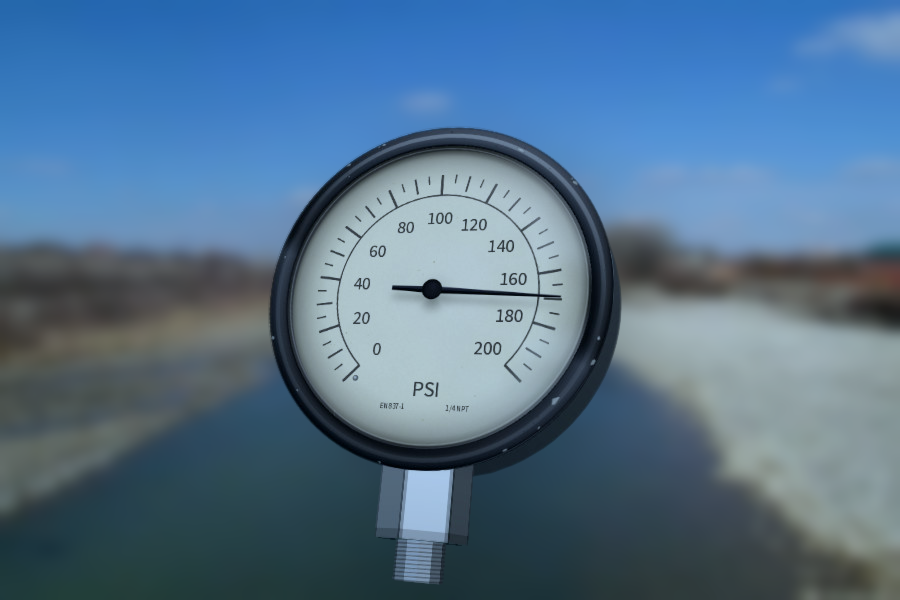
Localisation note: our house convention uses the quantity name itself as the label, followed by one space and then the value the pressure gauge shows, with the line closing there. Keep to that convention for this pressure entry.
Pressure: 170 psi
